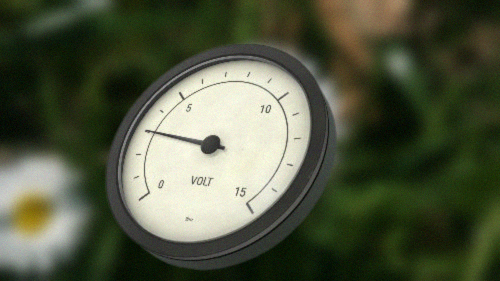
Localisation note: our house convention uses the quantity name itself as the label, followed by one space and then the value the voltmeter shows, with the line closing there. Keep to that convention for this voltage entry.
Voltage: 3 V
